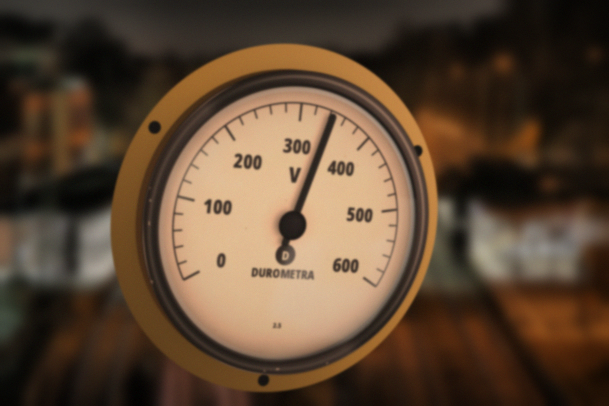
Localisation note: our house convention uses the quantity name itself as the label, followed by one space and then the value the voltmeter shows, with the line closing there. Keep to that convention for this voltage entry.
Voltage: 340 V
